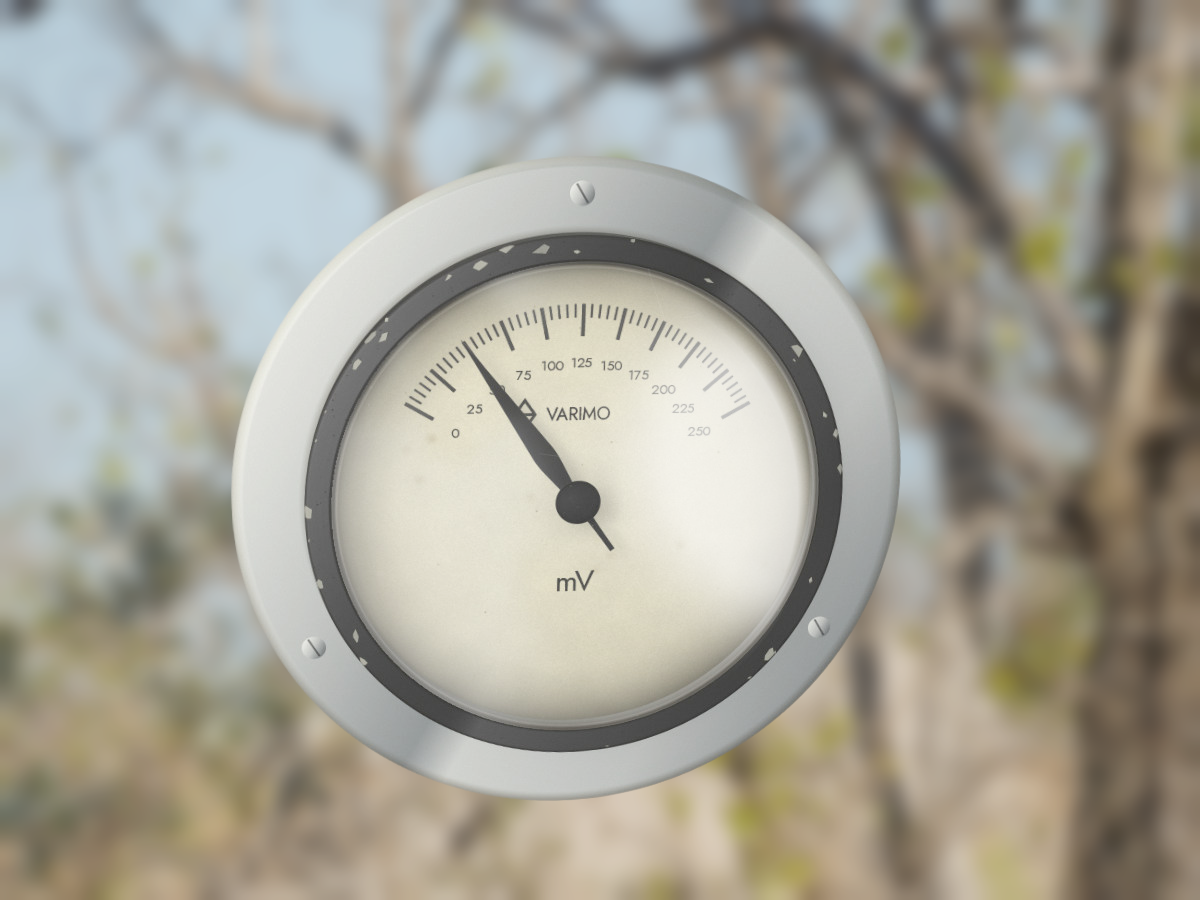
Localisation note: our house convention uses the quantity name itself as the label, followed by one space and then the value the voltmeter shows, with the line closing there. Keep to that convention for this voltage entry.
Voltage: 50 mV
